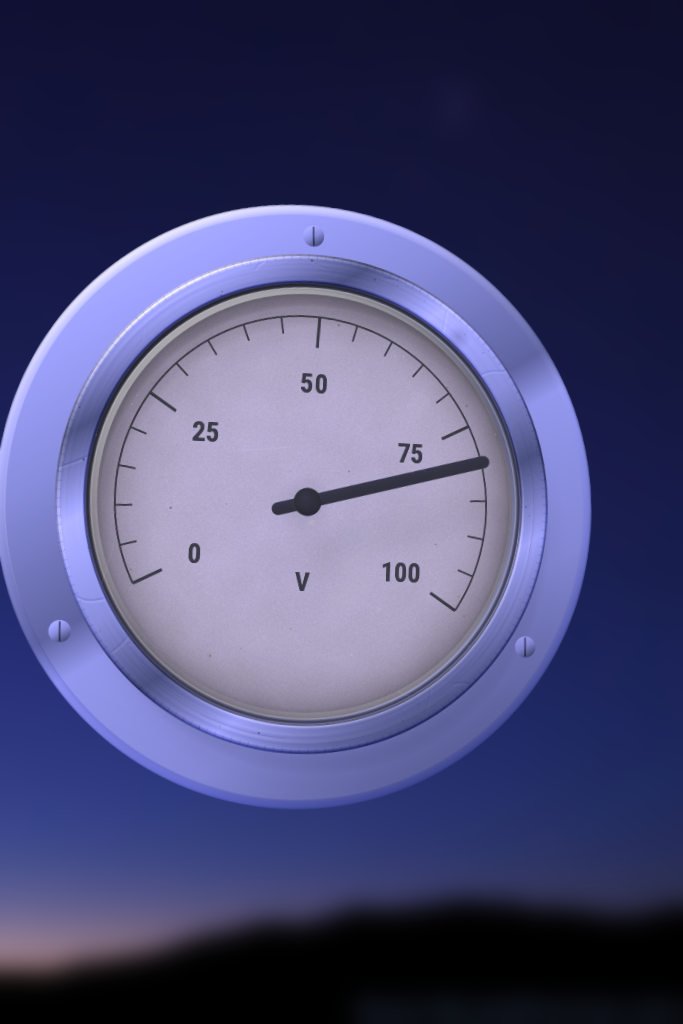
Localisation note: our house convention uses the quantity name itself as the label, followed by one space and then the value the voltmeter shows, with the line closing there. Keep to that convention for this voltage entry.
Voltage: 80 V
